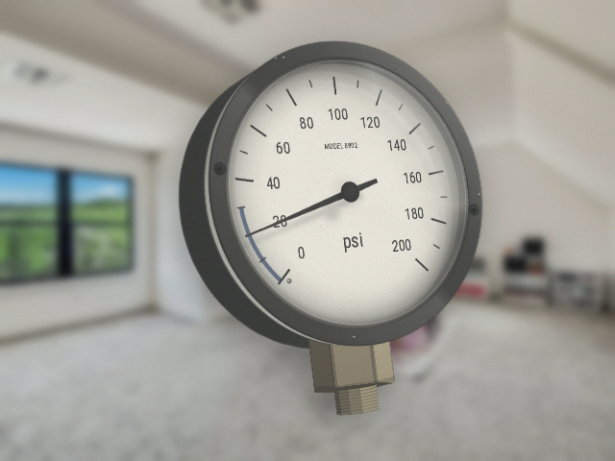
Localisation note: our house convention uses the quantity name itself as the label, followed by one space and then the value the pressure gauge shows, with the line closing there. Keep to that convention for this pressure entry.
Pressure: 20 psi
